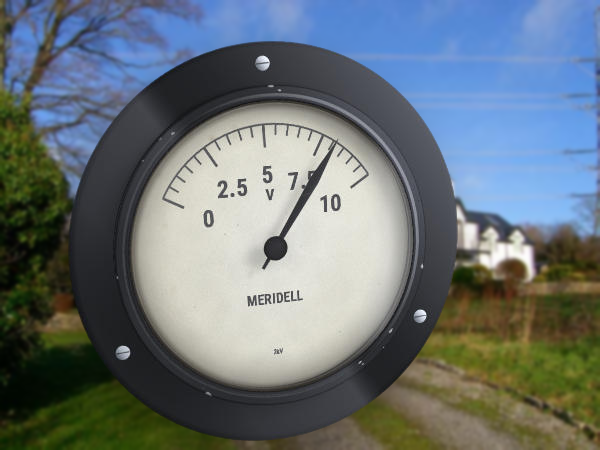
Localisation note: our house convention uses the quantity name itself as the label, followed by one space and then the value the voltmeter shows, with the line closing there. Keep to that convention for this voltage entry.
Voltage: 8 V
